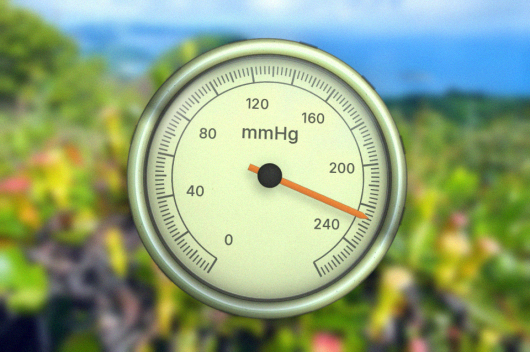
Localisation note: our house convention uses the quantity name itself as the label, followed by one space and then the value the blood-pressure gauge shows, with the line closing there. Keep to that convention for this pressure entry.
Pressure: 226 mmHg
